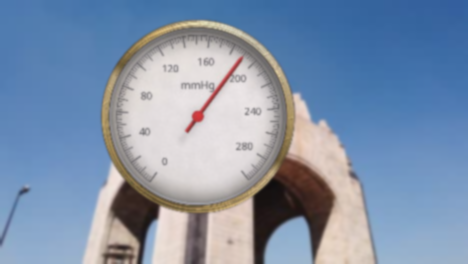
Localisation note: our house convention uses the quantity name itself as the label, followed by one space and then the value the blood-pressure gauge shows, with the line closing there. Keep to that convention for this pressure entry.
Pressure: 190 mmHg
